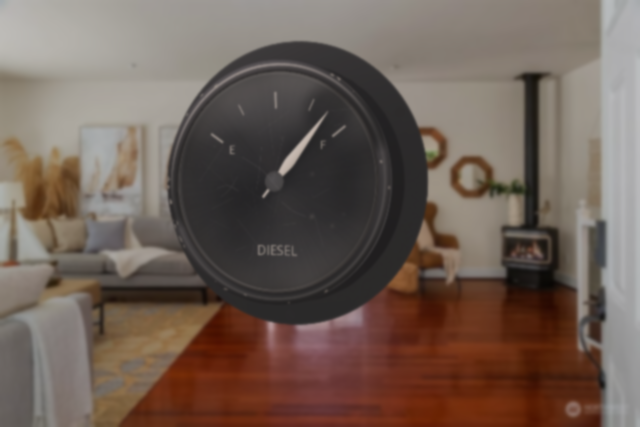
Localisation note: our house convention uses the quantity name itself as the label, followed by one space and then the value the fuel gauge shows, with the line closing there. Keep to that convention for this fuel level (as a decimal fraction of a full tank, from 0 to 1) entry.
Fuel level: 0.875
